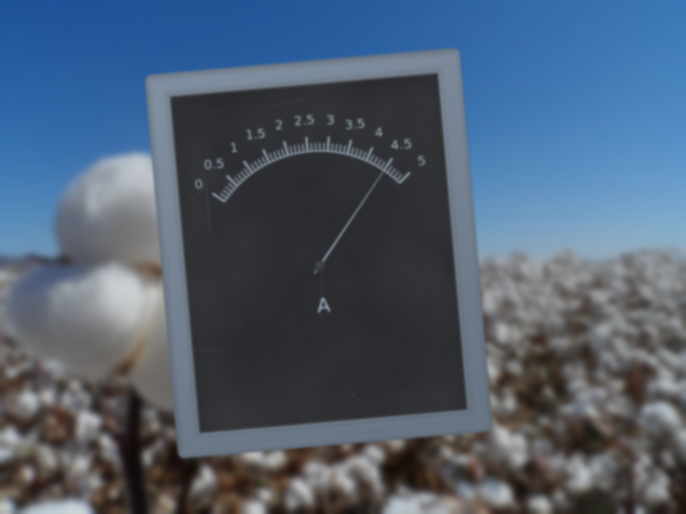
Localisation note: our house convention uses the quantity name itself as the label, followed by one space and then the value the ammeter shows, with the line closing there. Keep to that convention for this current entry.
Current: 4.5 A
